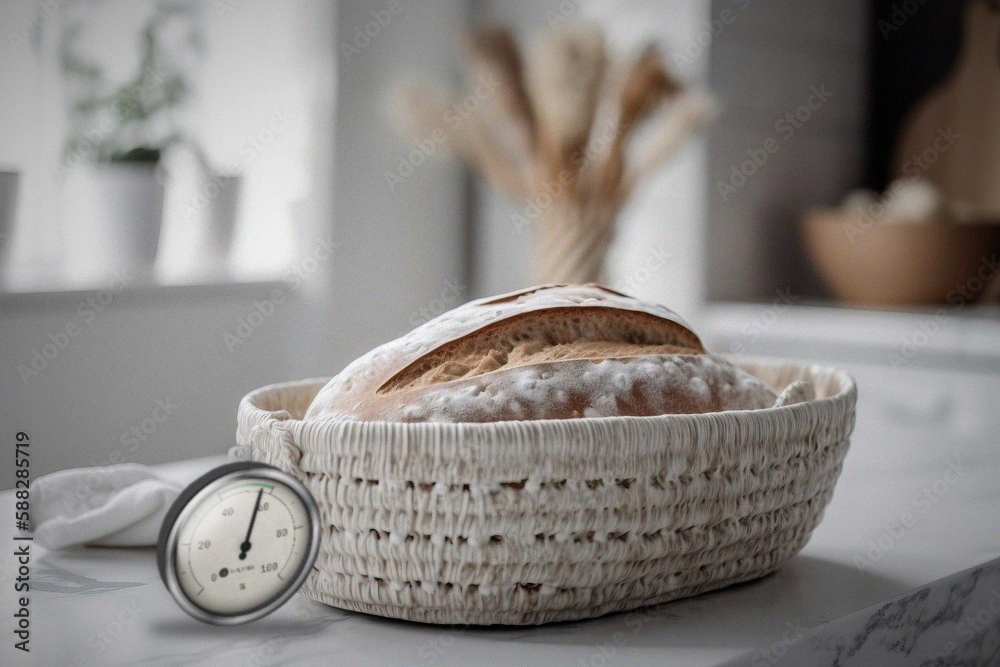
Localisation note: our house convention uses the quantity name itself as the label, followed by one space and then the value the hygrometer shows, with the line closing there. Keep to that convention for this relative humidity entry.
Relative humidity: 55 %
